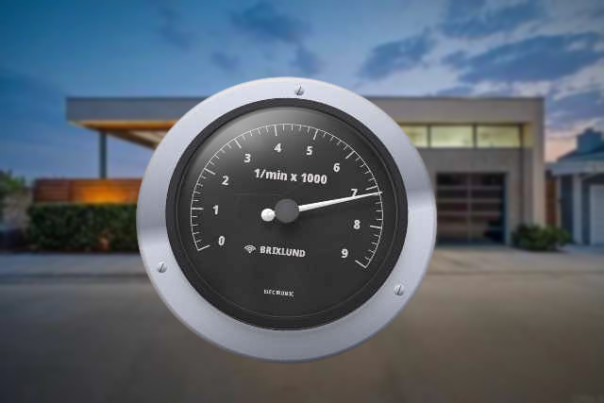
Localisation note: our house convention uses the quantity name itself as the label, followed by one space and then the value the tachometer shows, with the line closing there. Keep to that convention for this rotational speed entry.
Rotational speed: 7200 rpm
